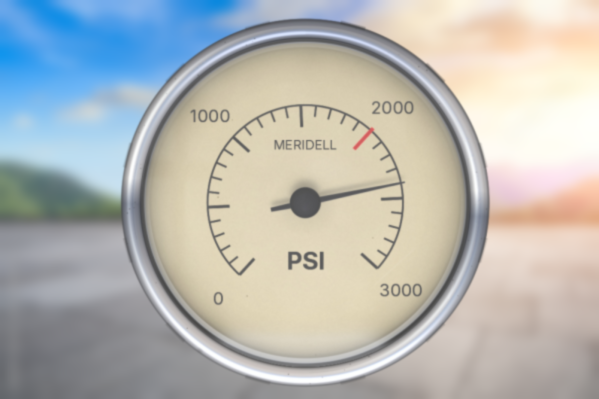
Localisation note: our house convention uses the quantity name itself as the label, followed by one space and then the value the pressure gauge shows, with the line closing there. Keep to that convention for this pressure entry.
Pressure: 2400 psi
